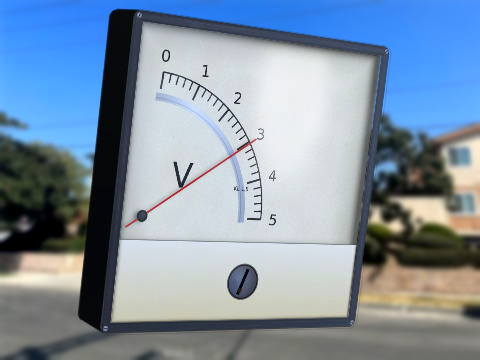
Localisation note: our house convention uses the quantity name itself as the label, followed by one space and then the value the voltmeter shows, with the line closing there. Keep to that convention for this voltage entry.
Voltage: 3 V
